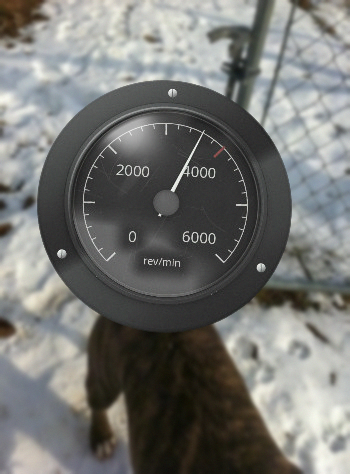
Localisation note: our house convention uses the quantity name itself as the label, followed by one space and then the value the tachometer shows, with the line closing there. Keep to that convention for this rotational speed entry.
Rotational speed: 3600 rpm
